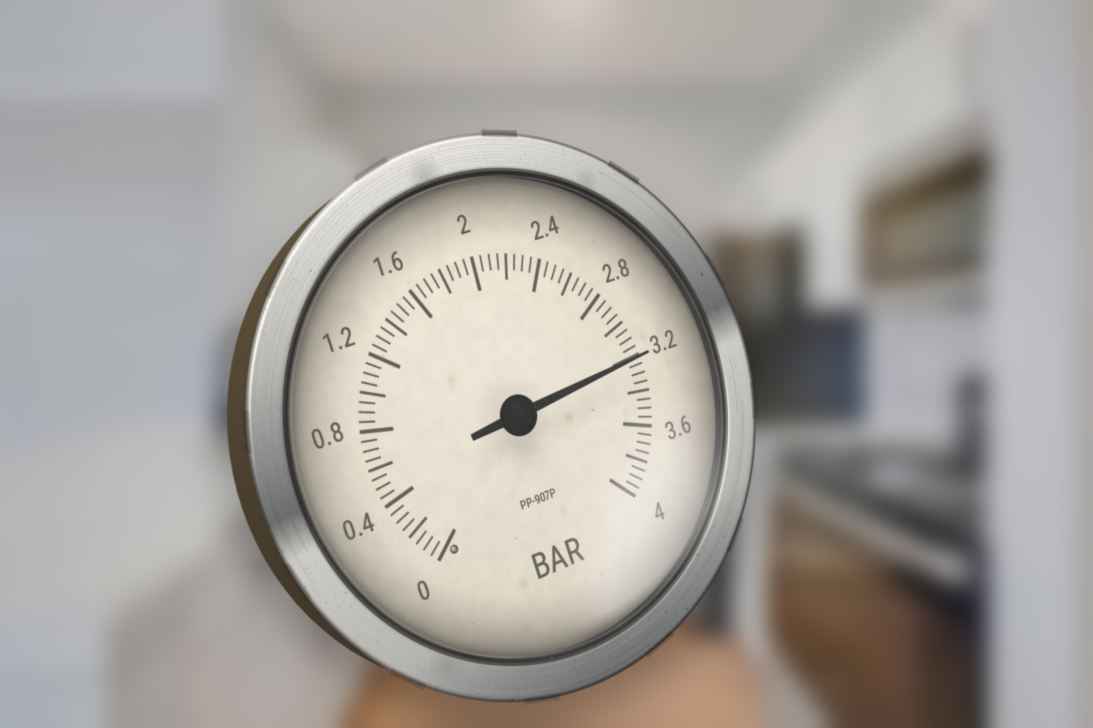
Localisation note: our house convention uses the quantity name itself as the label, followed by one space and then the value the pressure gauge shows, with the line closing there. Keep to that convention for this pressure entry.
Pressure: 3.2 bar
